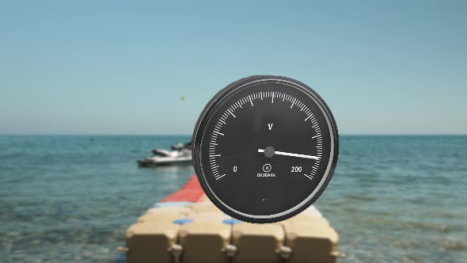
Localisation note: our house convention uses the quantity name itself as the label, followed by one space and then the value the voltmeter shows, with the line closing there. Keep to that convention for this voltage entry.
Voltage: 180 V
